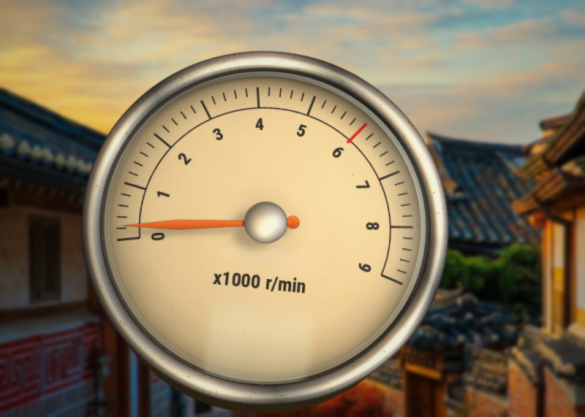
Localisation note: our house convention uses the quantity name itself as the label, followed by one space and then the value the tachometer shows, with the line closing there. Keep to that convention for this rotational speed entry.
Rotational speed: 200 rpm
